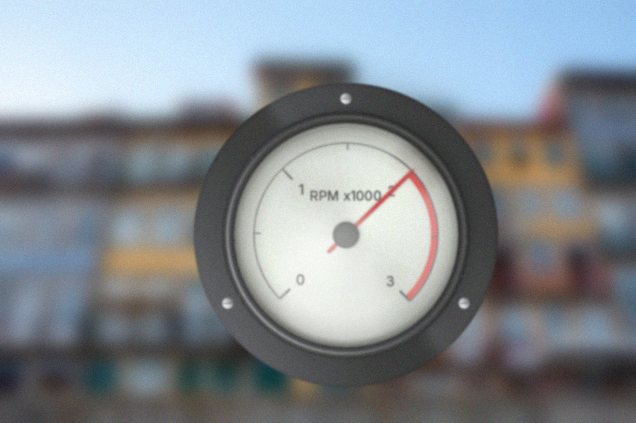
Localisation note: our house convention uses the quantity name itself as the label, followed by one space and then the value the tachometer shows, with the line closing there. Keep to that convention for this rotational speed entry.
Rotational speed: 2000 rpm
